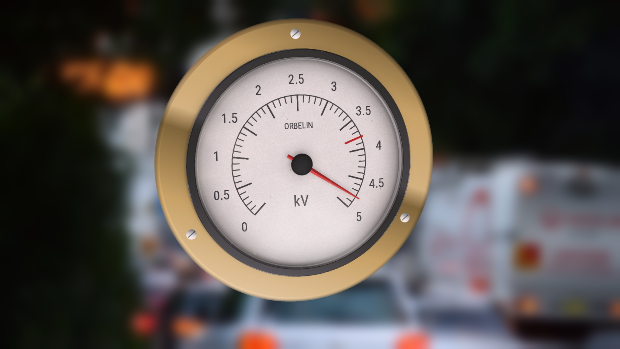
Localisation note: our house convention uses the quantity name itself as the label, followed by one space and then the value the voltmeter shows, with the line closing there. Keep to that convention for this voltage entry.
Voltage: 4.8 kV
